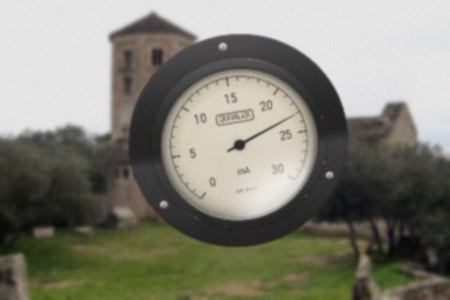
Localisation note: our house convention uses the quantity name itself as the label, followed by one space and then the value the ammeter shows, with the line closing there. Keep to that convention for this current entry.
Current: 23 mA
